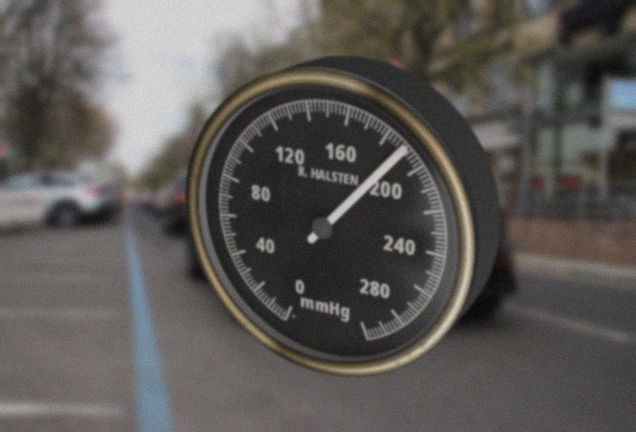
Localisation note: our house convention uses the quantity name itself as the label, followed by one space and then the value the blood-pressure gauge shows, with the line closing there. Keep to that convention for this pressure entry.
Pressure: 190 mmHg
